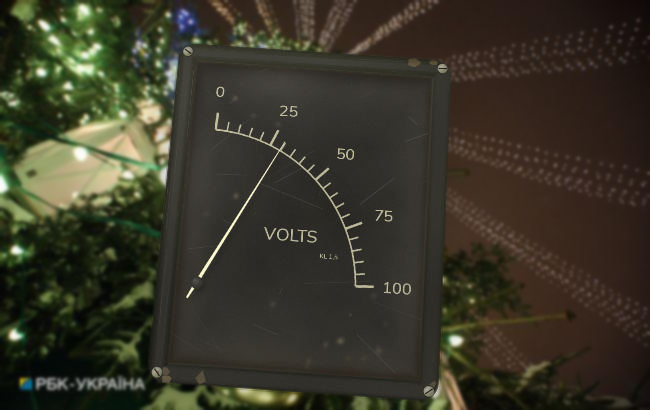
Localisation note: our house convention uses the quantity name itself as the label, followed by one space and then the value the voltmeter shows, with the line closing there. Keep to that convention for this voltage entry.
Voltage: 30 V
